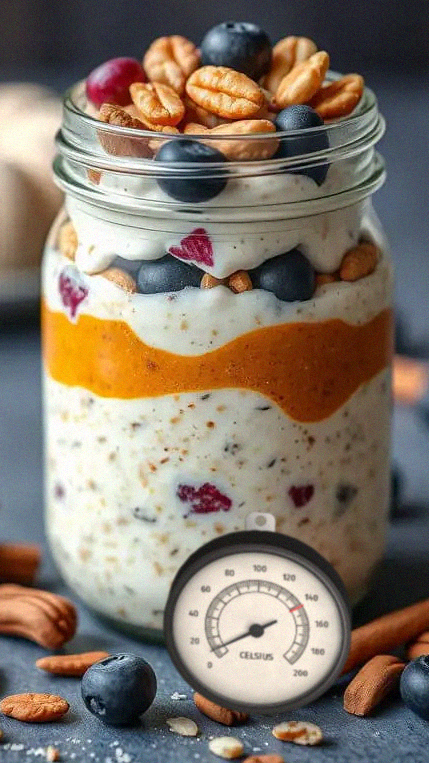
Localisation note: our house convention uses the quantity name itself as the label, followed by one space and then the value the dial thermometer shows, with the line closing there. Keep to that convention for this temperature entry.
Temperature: 10 °C
